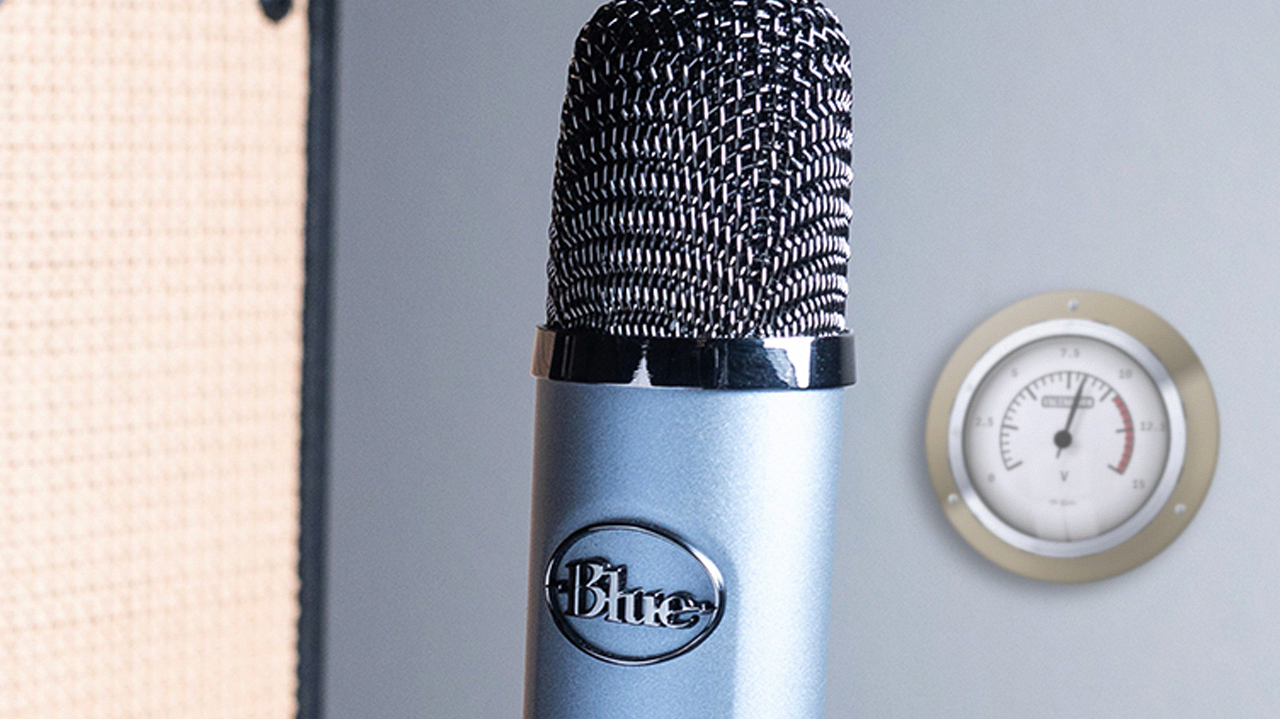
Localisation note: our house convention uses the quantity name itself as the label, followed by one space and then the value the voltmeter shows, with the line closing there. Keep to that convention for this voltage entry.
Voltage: 8.5 V
